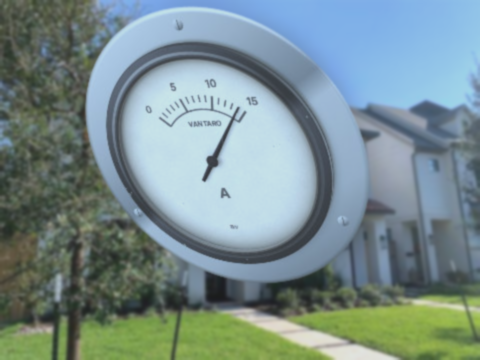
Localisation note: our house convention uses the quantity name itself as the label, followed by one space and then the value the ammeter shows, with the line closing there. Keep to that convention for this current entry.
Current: 14 A
